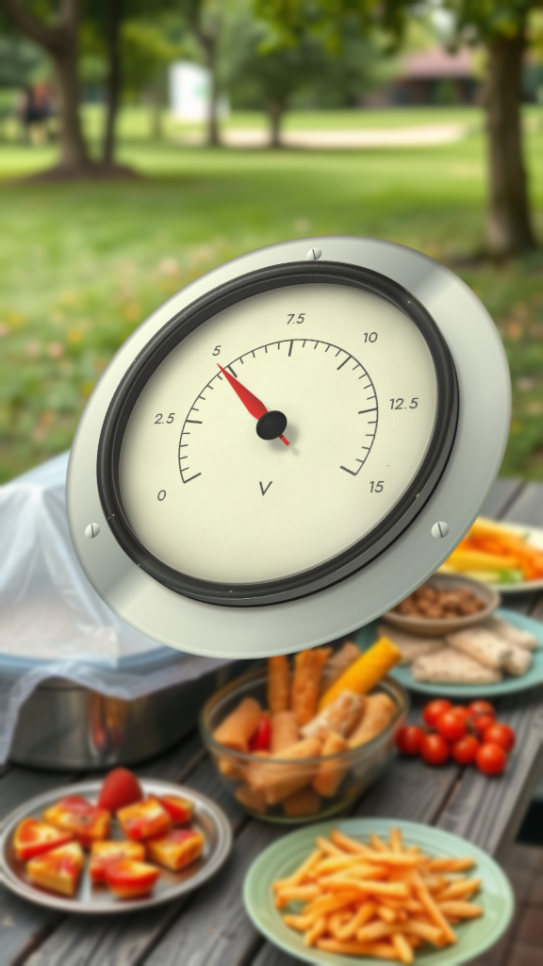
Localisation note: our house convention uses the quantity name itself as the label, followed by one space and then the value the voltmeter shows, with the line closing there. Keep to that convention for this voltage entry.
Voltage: 4.75 V
